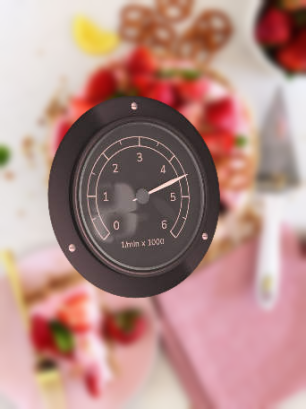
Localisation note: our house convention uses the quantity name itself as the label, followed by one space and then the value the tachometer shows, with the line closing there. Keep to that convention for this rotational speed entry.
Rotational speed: 4500 rpm
